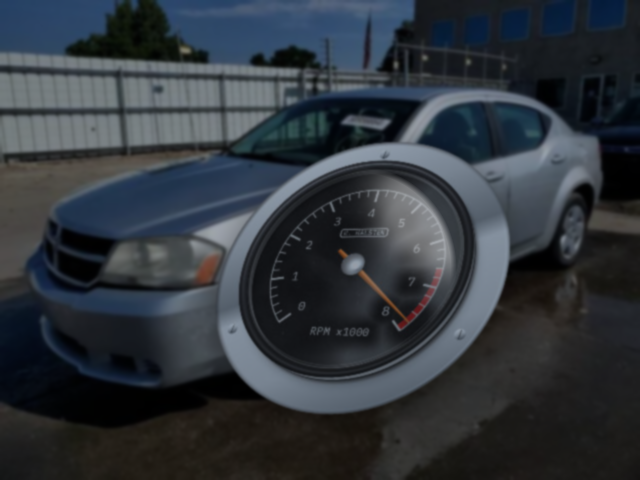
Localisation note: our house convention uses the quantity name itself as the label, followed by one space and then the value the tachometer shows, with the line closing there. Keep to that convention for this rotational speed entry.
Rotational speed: 7800 rpm
